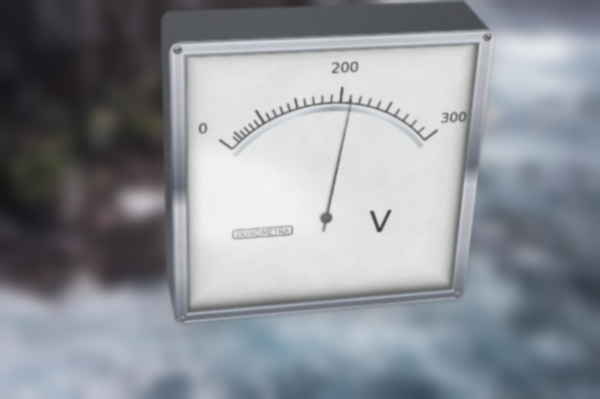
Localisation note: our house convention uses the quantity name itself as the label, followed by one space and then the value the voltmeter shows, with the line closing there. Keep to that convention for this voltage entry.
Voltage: 210 V
